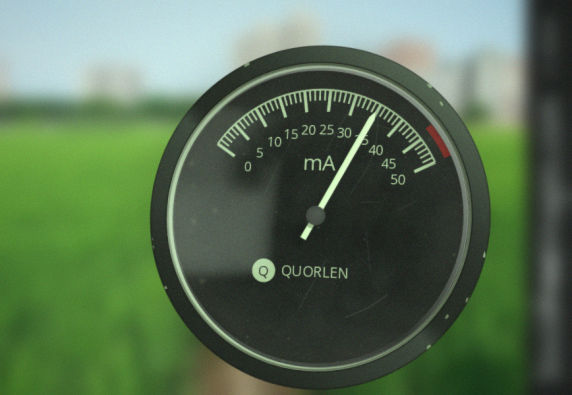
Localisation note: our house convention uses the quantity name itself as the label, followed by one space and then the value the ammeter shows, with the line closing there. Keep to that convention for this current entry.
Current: 35 mA
